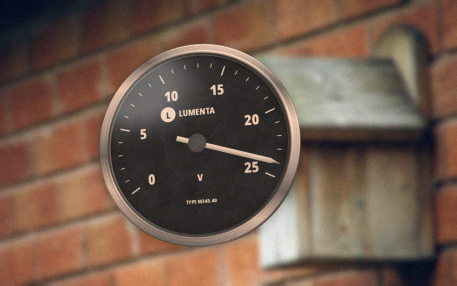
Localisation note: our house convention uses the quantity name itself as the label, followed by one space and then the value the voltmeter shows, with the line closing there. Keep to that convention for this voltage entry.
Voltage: 24 V
